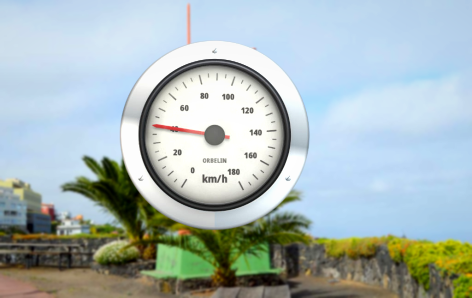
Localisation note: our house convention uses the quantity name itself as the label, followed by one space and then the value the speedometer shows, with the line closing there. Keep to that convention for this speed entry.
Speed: 40 km/h
